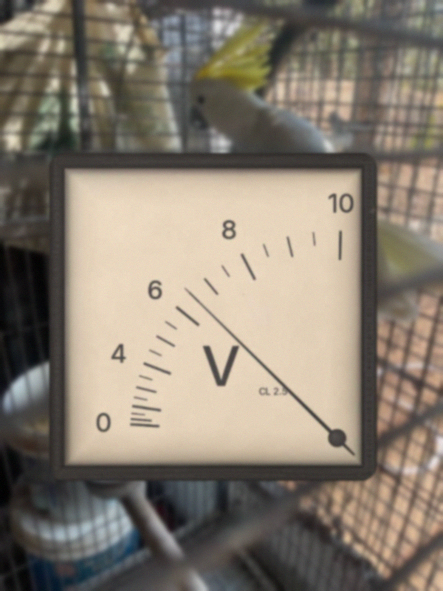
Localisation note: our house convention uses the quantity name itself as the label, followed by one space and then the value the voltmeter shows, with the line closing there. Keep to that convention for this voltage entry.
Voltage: 6.5 V
